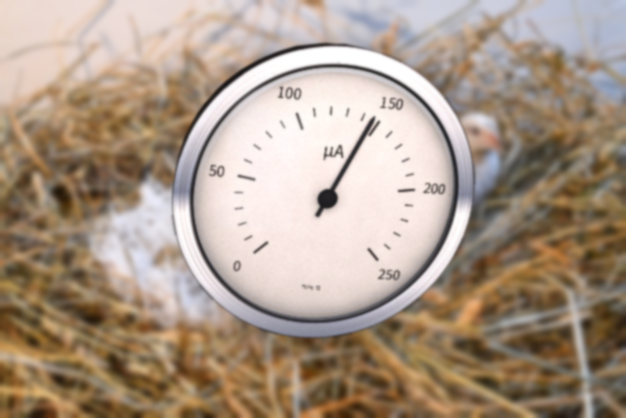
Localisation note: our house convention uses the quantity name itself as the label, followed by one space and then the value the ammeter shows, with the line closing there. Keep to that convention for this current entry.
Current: 145 µA
